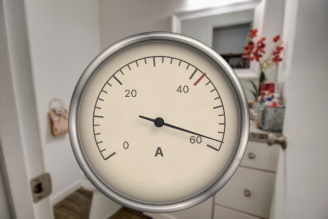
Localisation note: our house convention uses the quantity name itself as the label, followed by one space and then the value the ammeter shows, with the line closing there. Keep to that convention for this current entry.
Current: 58 A
